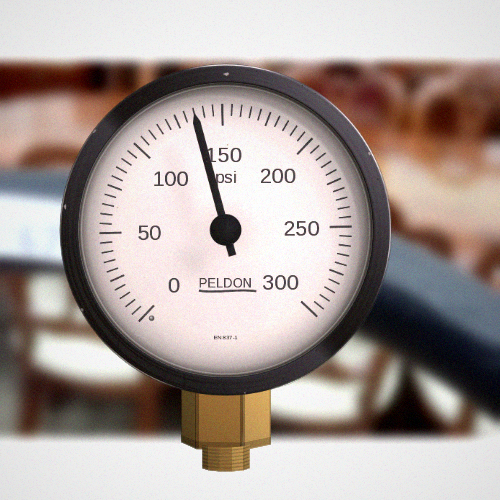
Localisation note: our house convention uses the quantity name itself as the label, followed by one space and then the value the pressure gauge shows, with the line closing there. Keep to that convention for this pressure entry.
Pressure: 135 psi
